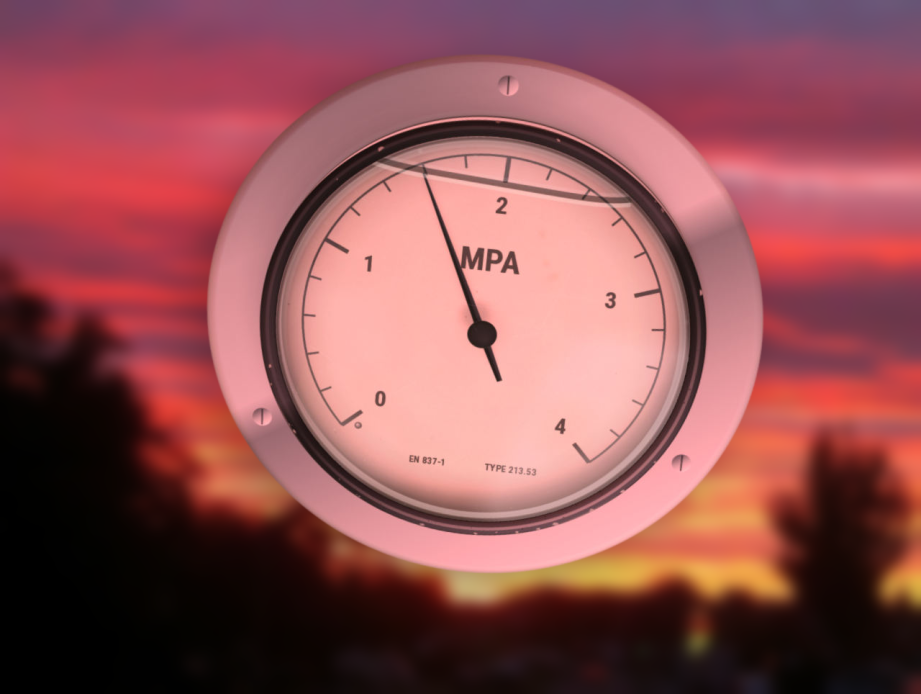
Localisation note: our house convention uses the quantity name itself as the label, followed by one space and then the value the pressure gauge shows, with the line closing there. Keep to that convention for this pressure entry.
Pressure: 1.6 MPa
